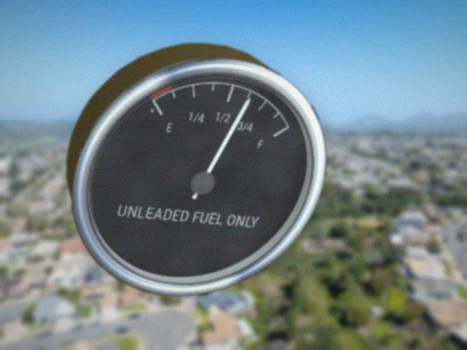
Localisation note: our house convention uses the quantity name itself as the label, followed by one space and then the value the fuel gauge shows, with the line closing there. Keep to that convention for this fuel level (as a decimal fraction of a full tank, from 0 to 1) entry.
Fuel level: 0.625
